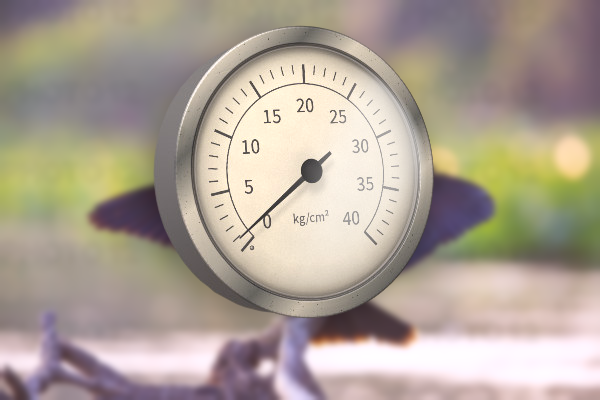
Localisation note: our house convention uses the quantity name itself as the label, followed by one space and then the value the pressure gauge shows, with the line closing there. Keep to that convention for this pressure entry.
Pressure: 1 kg/cm²
